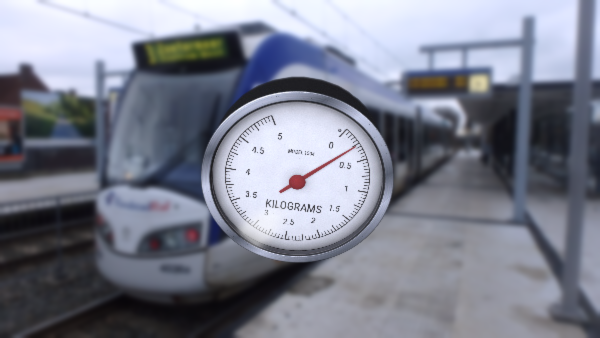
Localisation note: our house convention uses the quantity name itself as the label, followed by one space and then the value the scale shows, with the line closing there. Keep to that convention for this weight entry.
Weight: 0.25 kg
